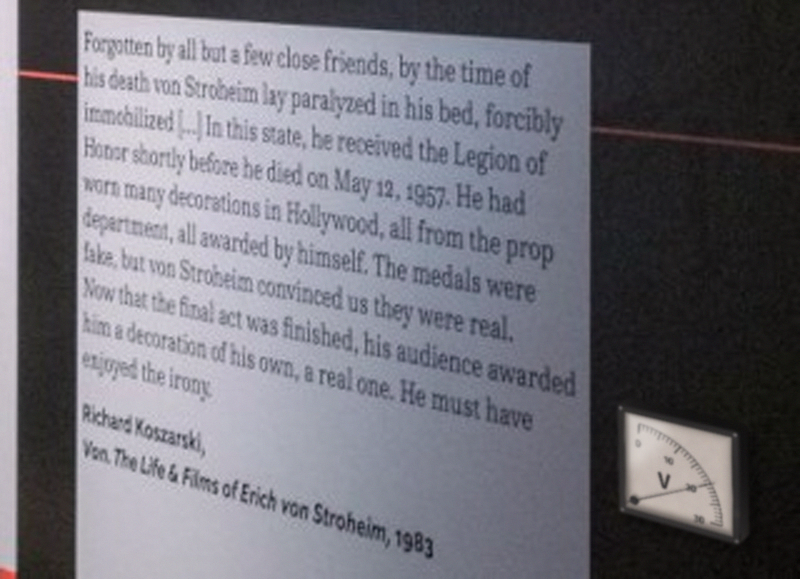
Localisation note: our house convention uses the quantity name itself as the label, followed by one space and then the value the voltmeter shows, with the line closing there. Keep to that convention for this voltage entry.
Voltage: 20 V
